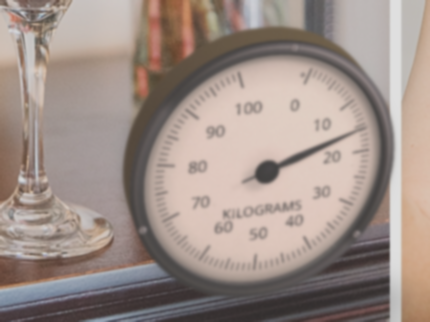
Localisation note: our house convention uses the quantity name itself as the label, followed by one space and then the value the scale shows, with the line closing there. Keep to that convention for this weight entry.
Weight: 15 kg
